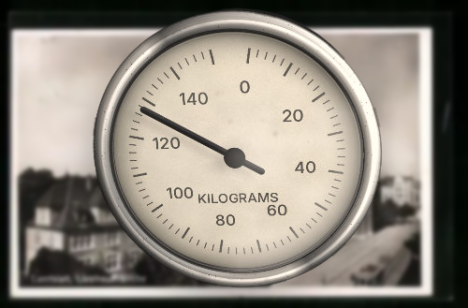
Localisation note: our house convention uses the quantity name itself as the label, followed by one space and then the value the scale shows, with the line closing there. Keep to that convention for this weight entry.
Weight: 128 kg
